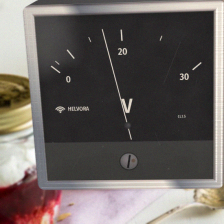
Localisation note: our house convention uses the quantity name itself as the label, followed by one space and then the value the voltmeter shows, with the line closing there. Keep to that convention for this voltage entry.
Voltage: 17.5 V
